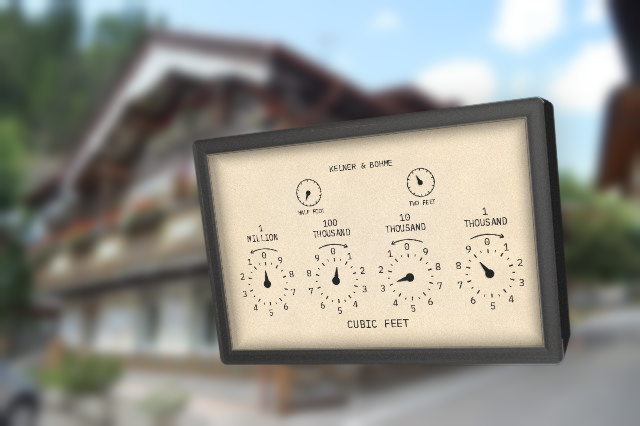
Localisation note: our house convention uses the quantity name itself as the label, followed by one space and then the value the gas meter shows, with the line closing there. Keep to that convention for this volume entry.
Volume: 2900 ft³
